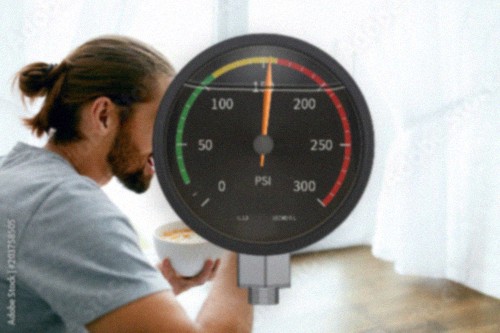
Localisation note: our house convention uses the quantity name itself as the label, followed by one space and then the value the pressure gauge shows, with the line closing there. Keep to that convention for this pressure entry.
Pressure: 155 psi
